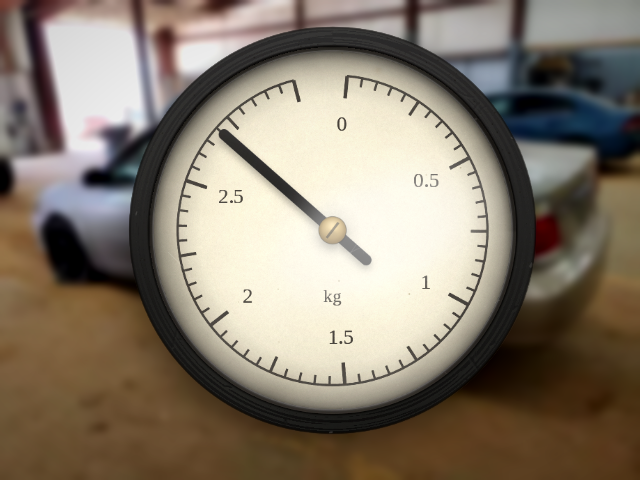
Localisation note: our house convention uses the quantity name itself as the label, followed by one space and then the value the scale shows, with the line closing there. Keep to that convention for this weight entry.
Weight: 2.7 kg
